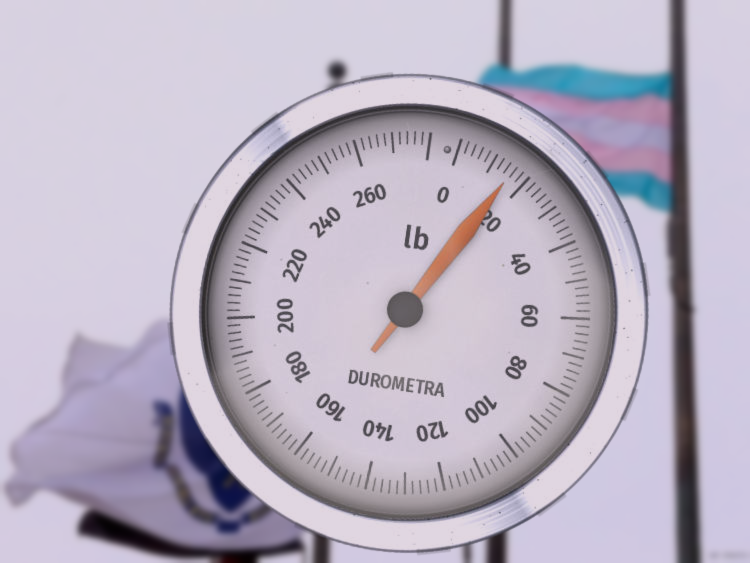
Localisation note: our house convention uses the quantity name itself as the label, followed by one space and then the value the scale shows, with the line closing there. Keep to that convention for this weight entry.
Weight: 16 lb
